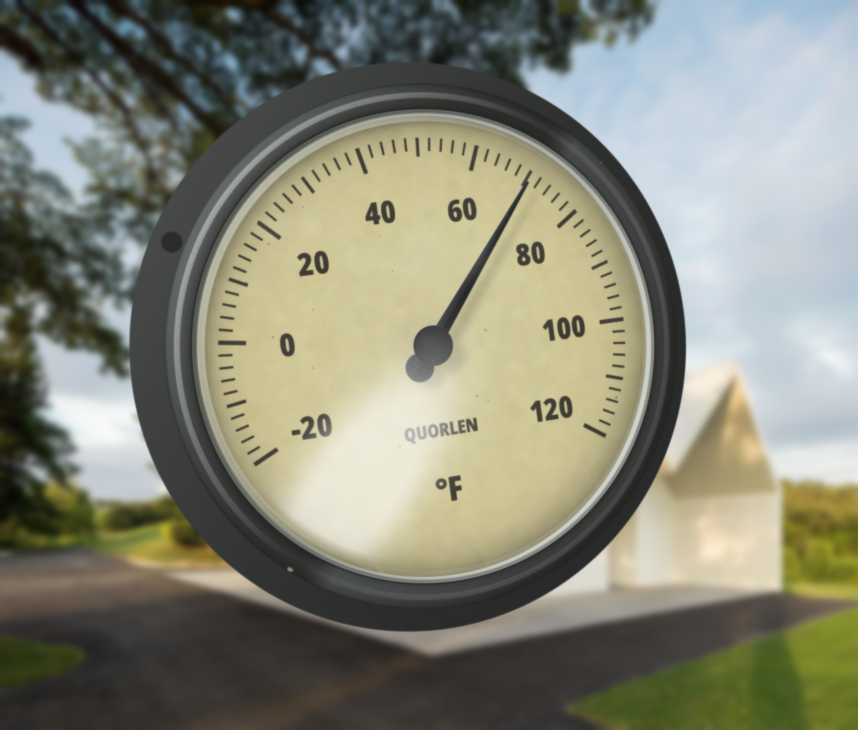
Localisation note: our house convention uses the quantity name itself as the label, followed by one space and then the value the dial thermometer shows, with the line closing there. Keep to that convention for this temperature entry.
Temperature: 70 °F
